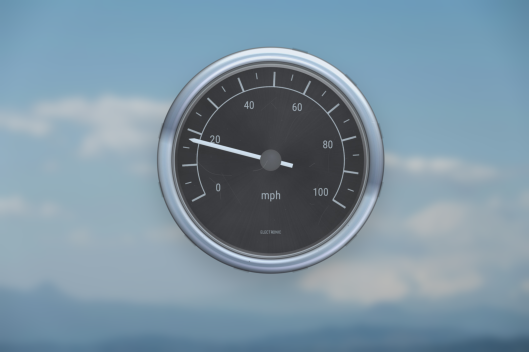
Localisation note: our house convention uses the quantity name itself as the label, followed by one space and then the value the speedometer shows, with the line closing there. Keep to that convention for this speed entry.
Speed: 17.5 mph
